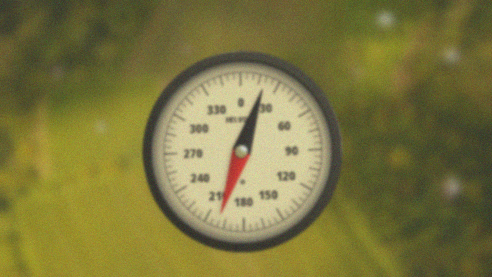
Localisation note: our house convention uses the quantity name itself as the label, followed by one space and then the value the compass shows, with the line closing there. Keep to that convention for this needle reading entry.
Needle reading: 200 °
